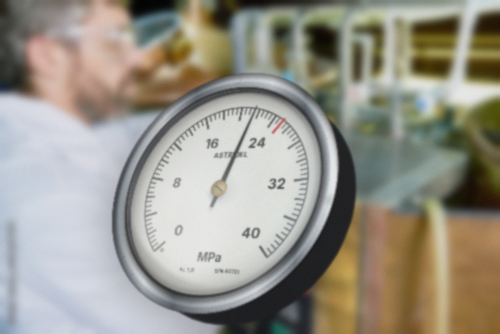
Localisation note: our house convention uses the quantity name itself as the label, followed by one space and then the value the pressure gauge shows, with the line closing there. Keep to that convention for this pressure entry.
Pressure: 22 MPa
